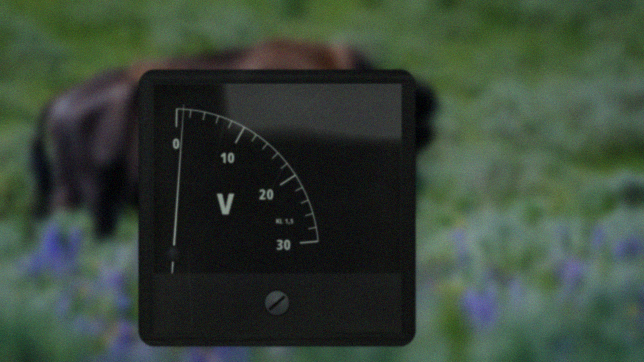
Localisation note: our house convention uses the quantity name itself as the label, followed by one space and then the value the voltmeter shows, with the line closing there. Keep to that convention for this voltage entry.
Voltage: 1 V
